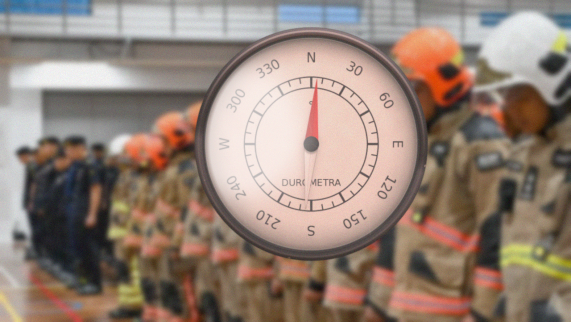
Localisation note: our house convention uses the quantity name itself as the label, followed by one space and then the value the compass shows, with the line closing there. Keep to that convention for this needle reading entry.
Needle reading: 5 °
